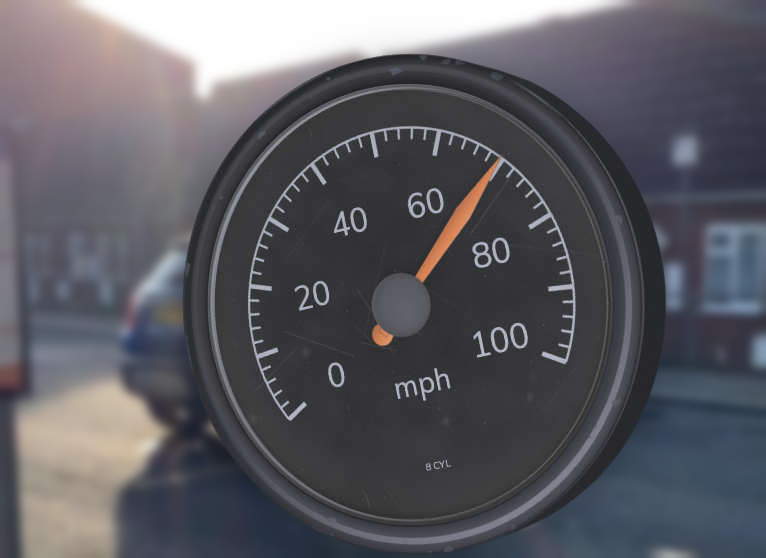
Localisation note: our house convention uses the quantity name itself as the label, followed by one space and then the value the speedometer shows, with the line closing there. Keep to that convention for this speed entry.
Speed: 70 mph
